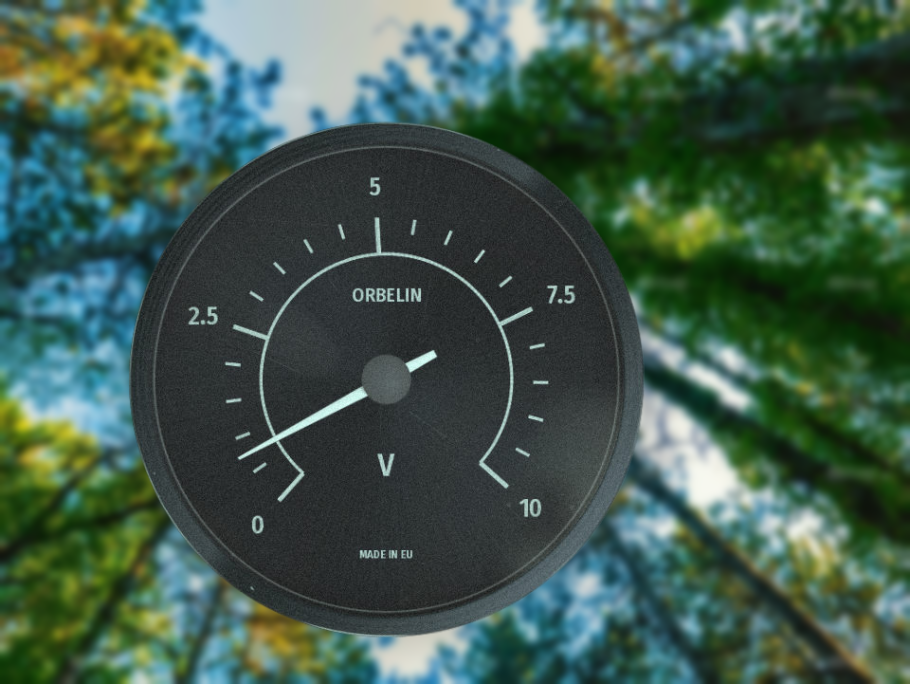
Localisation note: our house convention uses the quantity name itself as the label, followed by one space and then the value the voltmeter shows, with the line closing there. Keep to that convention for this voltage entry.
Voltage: 0.75 V
